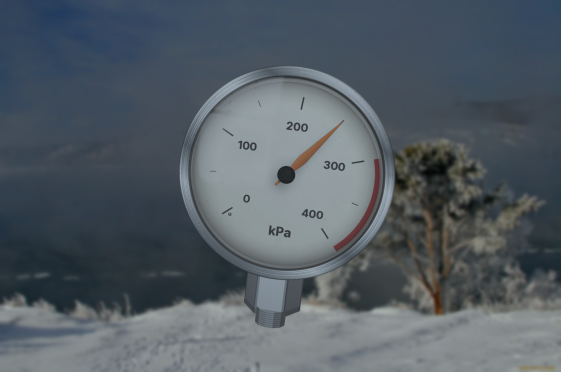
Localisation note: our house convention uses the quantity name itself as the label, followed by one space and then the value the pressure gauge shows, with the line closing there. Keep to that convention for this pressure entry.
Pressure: 250 kPa
